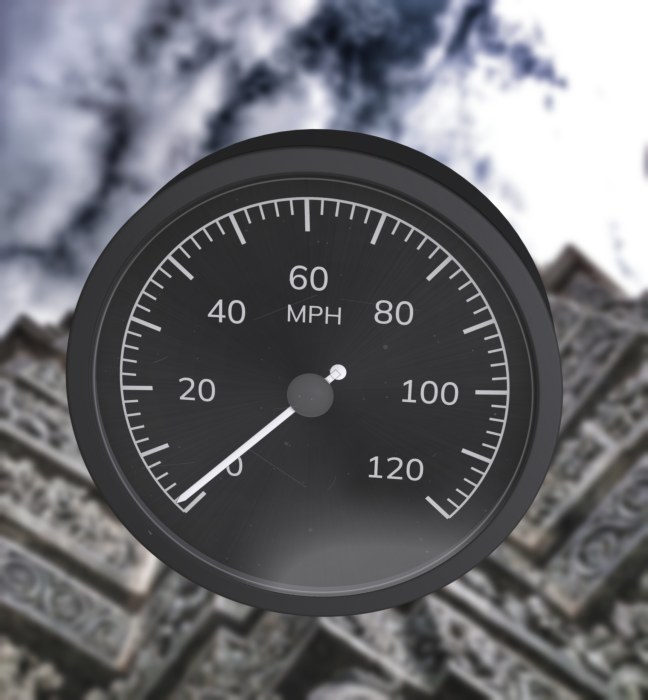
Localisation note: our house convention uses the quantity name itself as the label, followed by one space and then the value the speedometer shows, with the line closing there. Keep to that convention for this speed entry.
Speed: 2 mph
